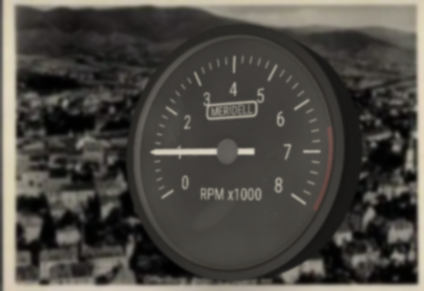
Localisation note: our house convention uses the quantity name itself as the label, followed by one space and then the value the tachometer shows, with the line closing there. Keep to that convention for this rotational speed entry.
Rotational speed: 1000 rpm
